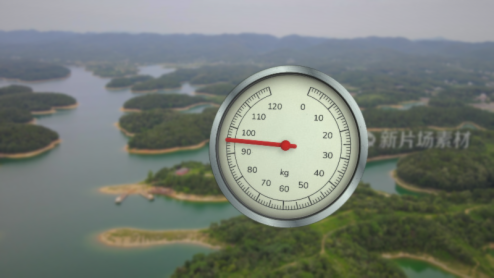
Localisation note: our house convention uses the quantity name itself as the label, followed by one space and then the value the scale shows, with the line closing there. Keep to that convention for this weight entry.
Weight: 95 kg
